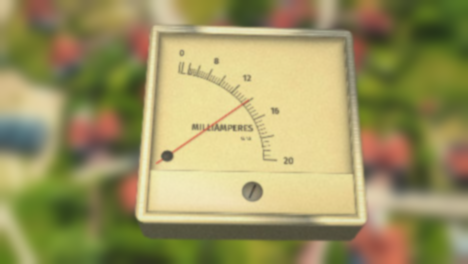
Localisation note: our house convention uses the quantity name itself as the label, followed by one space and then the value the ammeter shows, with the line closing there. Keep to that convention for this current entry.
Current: 14 mA
